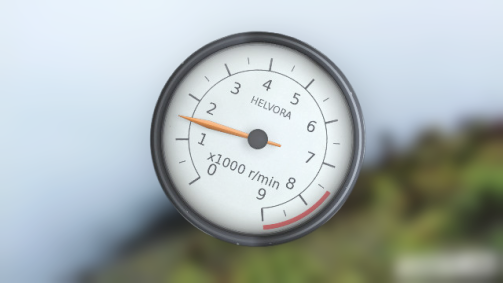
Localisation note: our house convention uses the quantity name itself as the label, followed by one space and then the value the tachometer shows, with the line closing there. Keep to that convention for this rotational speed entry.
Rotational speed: 1500 rpm
